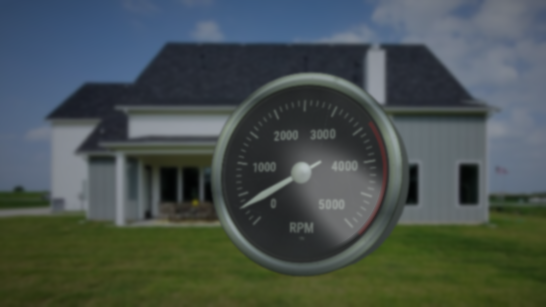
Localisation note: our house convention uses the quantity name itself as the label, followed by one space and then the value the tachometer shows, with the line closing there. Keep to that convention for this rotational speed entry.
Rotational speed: 300 rpm
